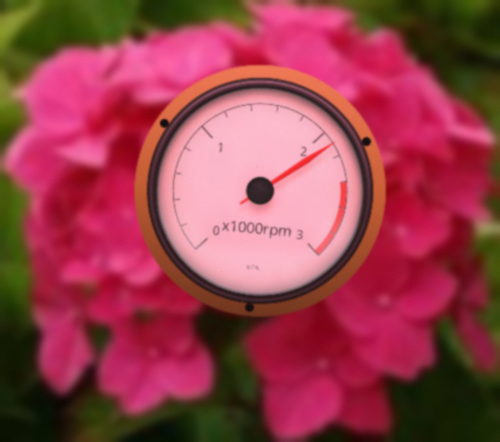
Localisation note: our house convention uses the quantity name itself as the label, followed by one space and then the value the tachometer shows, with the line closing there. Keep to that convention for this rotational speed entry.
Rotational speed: 2100 rpm
